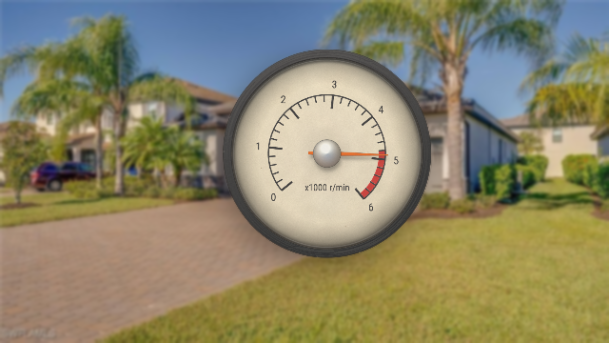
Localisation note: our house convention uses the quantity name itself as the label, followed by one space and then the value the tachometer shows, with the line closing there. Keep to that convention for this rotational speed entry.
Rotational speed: 4900 rpm
